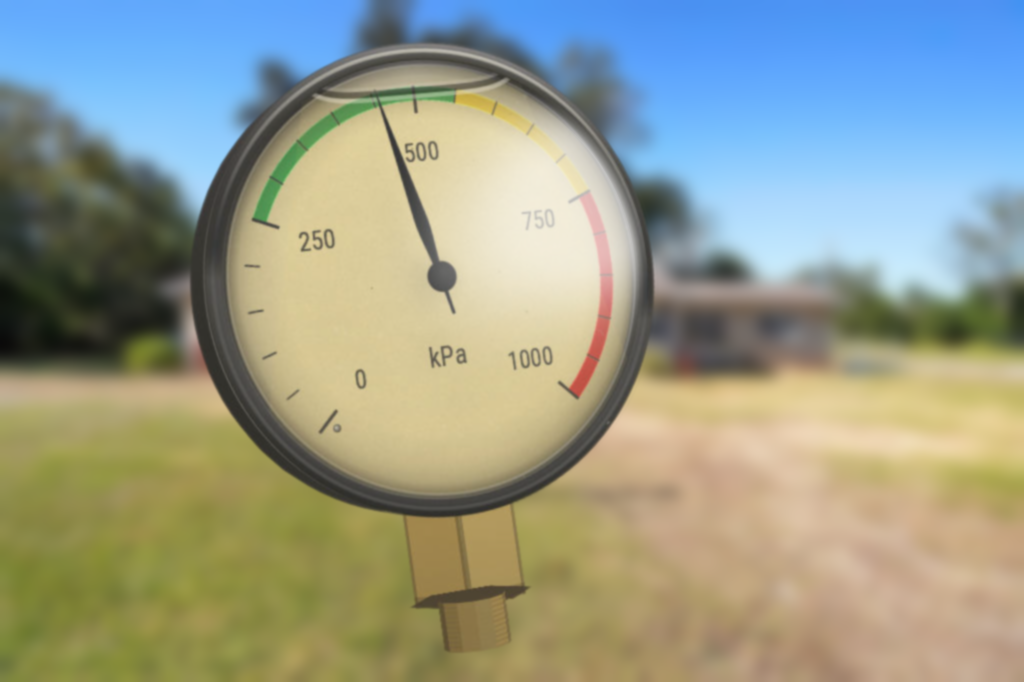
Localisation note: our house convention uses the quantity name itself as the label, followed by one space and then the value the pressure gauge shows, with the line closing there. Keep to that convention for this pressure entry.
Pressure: 450 kPa
